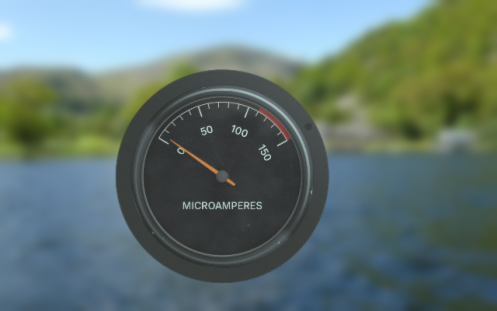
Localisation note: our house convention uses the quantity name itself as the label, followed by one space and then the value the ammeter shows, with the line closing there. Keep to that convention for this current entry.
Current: 5 µA
